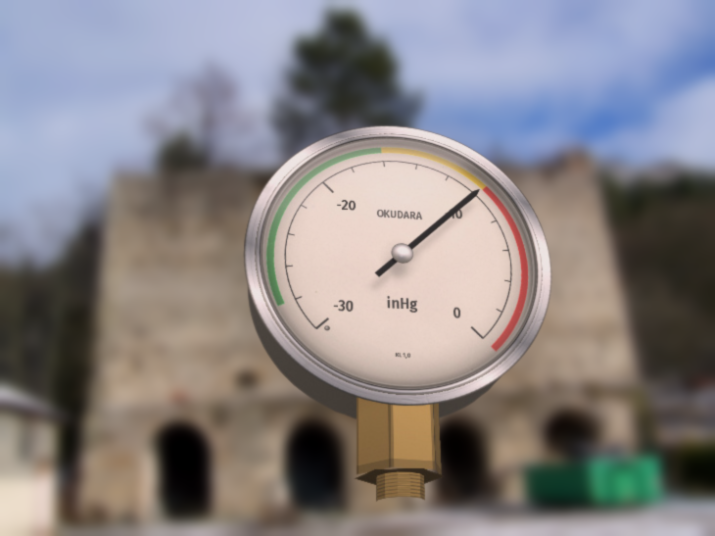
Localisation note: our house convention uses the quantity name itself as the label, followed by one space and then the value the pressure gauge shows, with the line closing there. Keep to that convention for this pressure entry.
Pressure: -10 inHg
